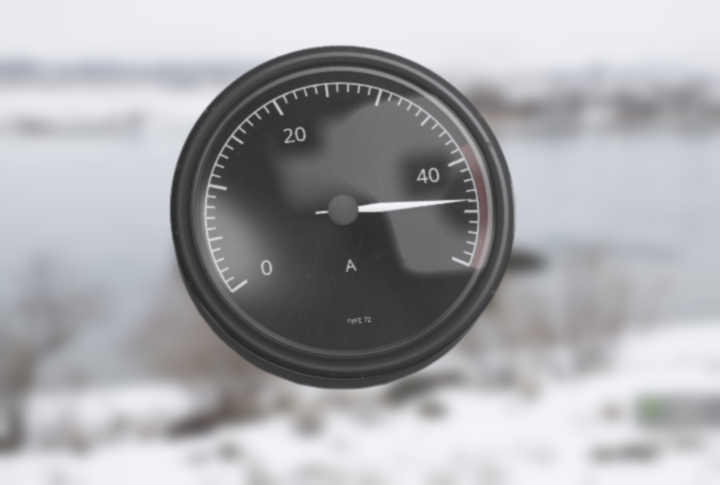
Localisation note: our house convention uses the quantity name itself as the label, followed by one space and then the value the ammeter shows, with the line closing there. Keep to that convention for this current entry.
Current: 44 A
